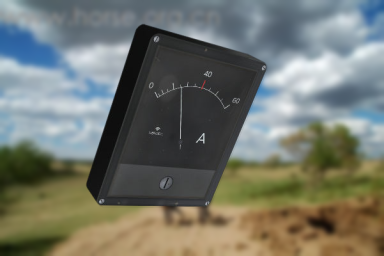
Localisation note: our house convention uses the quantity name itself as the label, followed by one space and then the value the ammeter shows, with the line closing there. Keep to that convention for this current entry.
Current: 25 A
